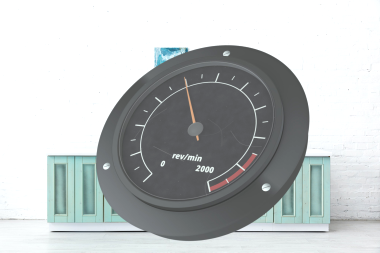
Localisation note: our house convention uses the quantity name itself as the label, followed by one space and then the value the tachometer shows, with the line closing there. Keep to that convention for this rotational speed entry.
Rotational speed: 800 rpm
